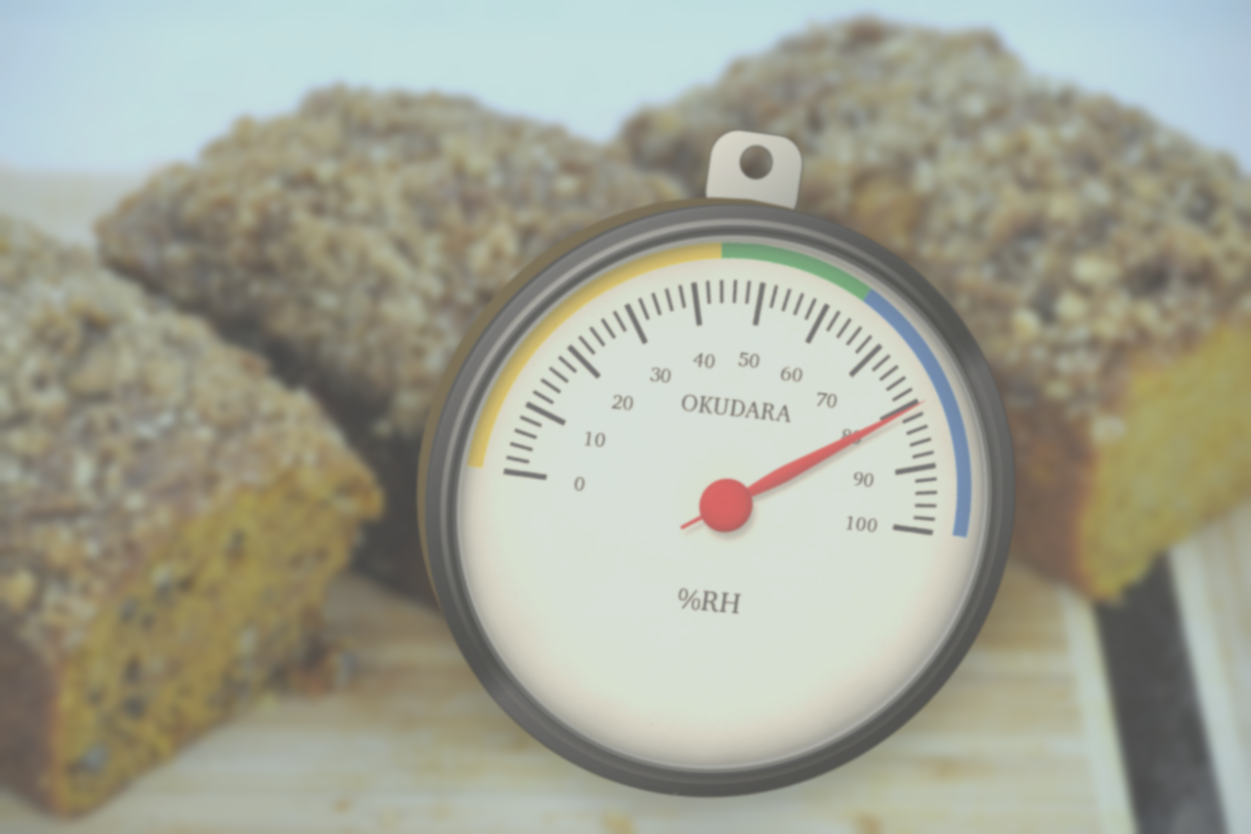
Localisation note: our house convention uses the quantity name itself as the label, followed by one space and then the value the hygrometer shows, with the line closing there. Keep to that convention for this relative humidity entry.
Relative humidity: 80 %
